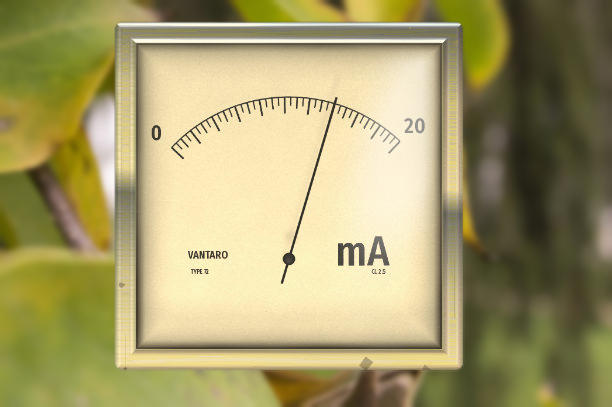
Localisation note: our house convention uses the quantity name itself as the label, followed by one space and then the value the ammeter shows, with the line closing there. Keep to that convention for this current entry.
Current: 14 mA
